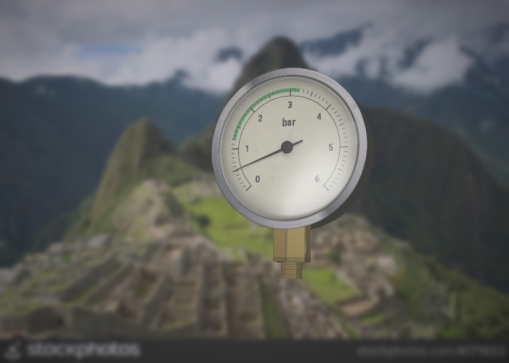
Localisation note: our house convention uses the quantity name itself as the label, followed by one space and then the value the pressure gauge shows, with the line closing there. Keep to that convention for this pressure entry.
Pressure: 0.5 bar
